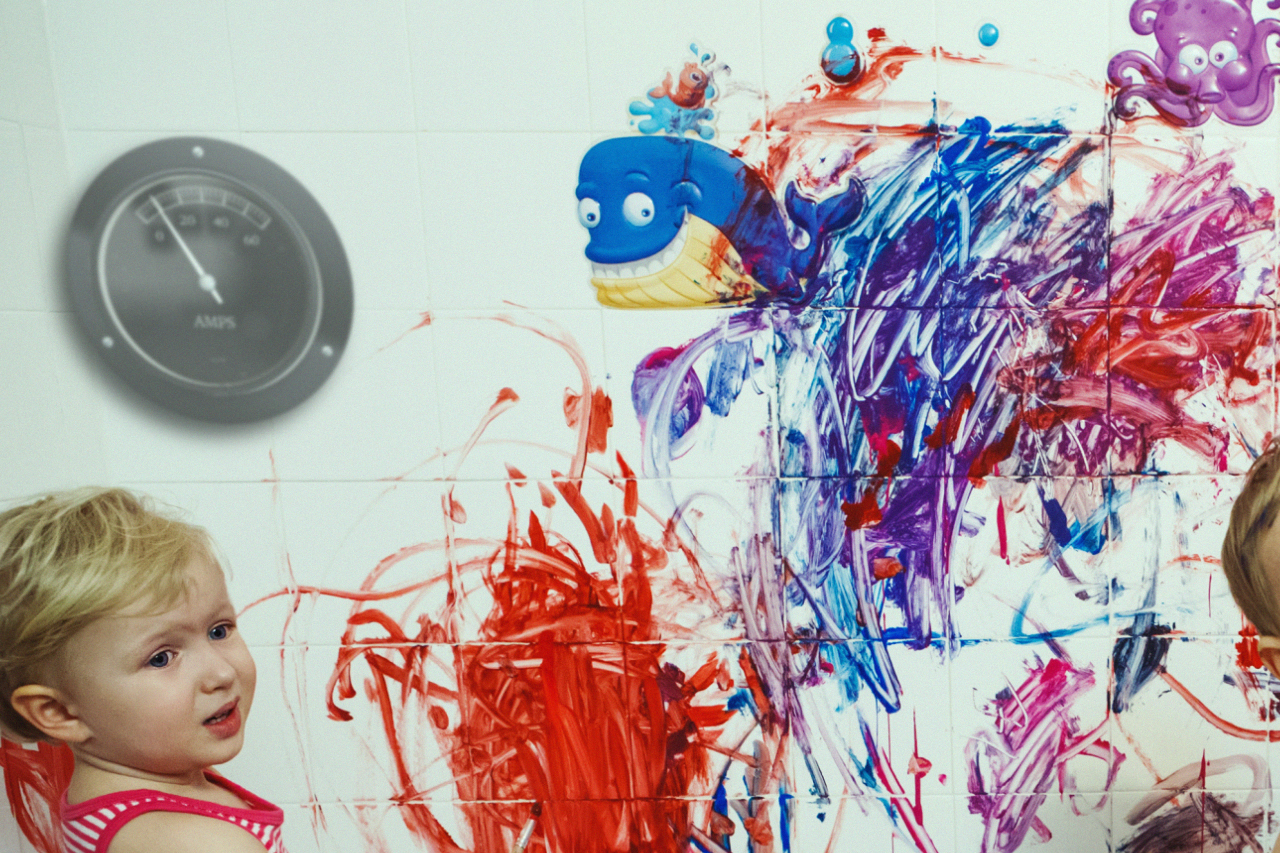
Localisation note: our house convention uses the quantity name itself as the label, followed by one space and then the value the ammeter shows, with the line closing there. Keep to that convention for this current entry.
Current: 10 A
